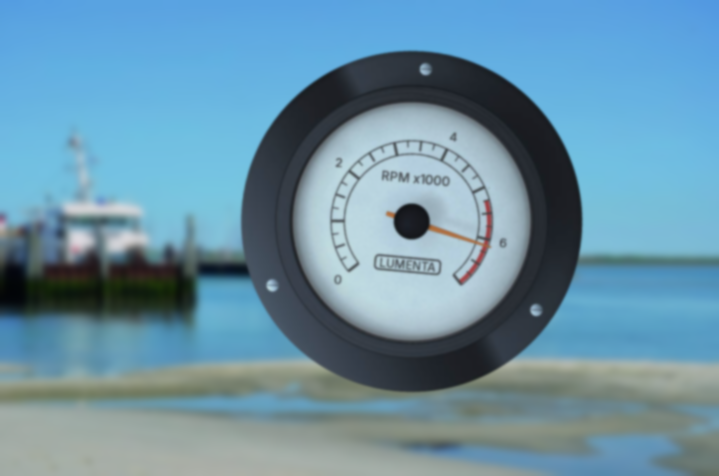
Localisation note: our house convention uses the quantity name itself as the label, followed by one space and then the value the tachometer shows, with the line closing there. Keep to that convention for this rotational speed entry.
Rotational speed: 6125 rpm
